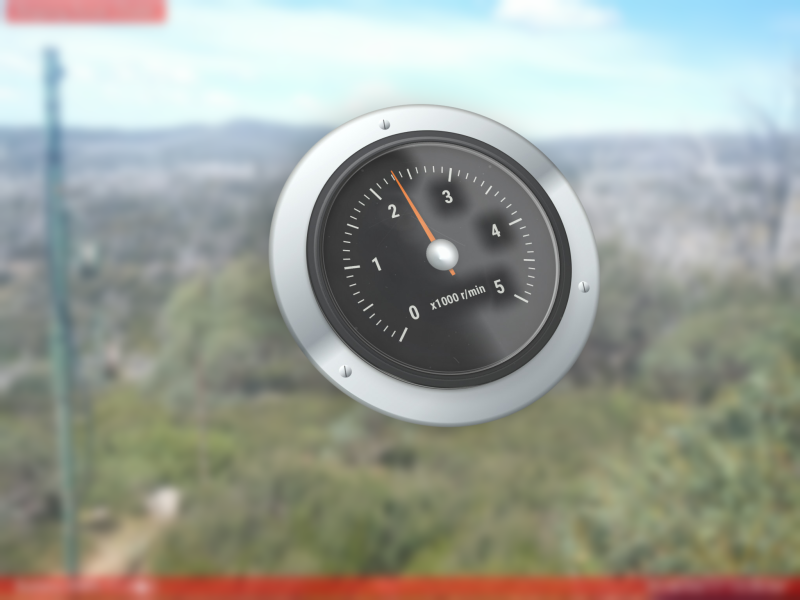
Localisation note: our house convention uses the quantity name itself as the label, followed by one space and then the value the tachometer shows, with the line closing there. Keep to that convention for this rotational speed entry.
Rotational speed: 2300 rpm
